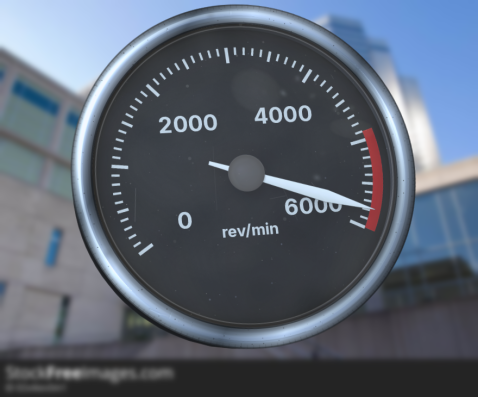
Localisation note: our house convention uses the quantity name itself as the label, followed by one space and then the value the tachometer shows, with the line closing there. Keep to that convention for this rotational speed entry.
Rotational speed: 5800 rpm
